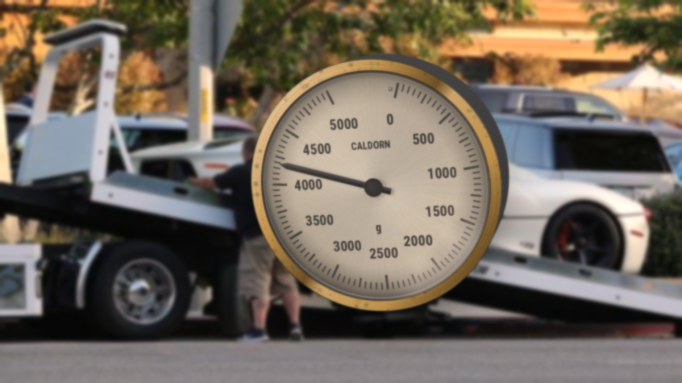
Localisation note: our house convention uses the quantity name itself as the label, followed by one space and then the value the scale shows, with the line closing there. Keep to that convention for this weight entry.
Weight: 4200 g
